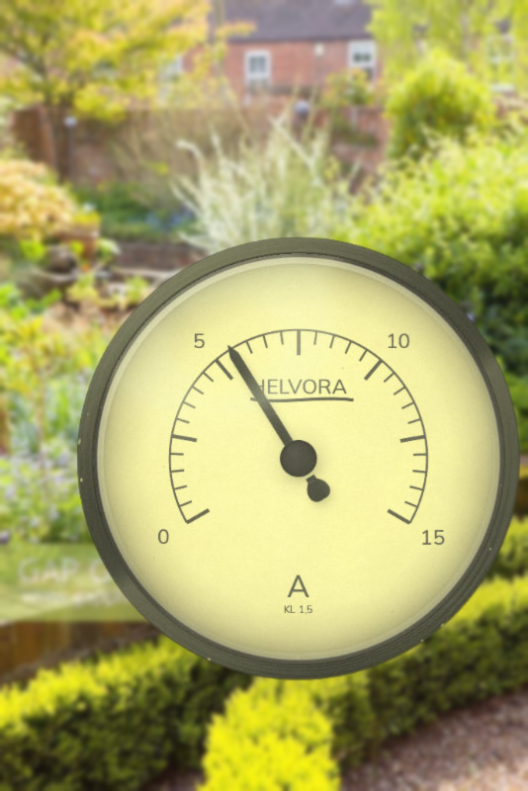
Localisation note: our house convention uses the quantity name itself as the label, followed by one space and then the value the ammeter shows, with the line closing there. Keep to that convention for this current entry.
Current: 5.5 A
